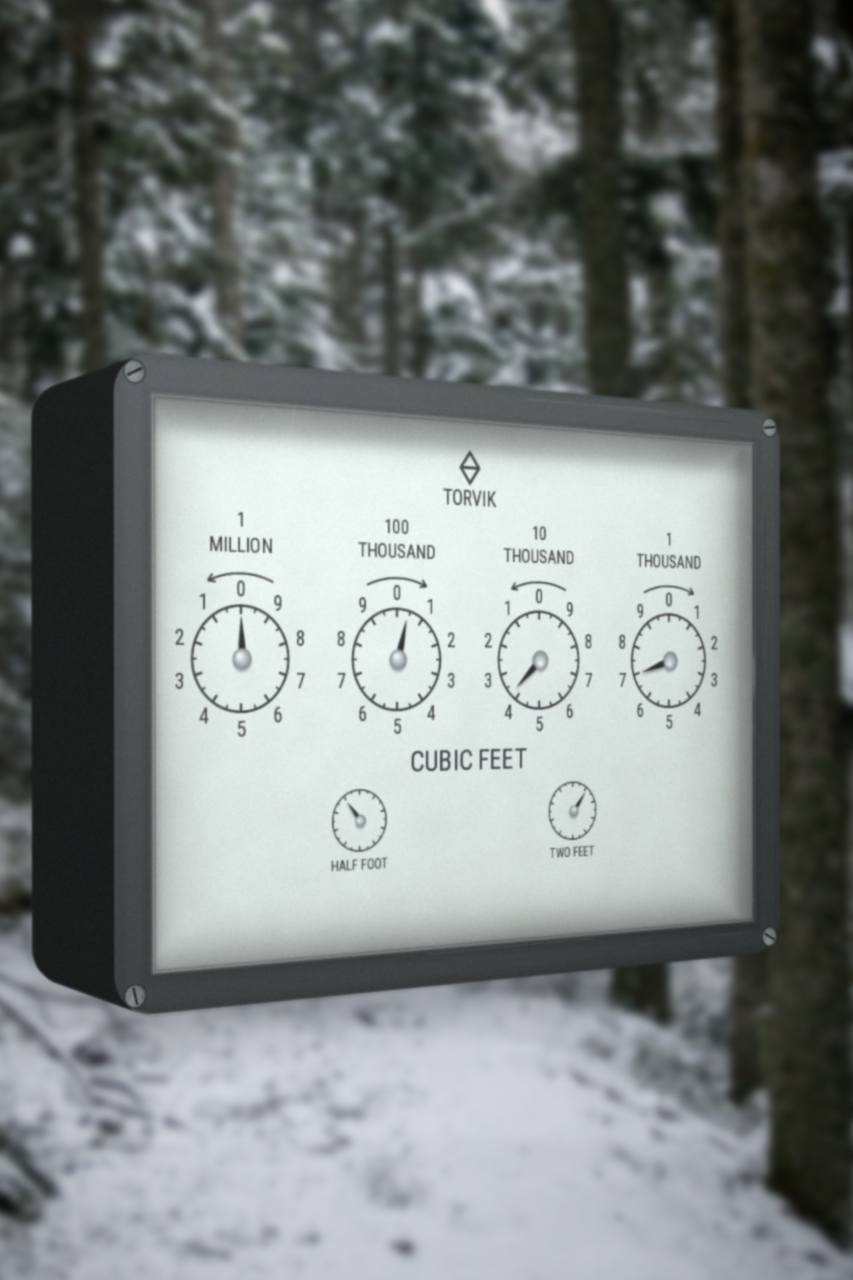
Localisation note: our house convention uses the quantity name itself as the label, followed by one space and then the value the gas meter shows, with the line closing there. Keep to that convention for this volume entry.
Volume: 3700 ft³
